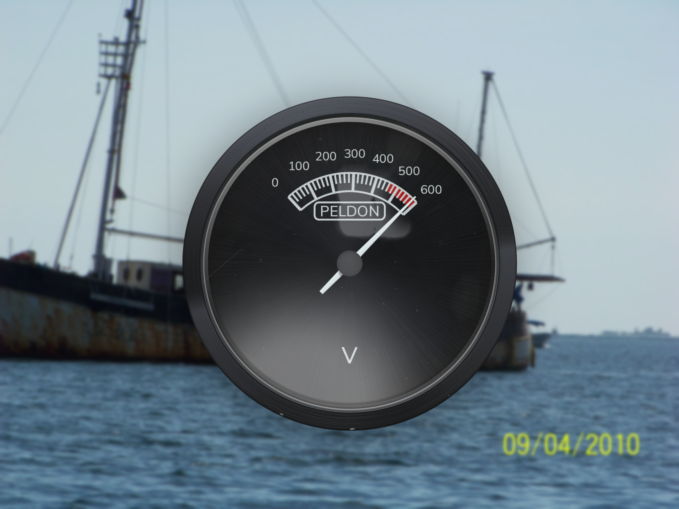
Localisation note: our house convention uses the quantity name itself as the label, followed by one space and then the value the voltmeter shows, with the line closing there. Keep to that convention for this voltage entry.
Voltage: 580 V
